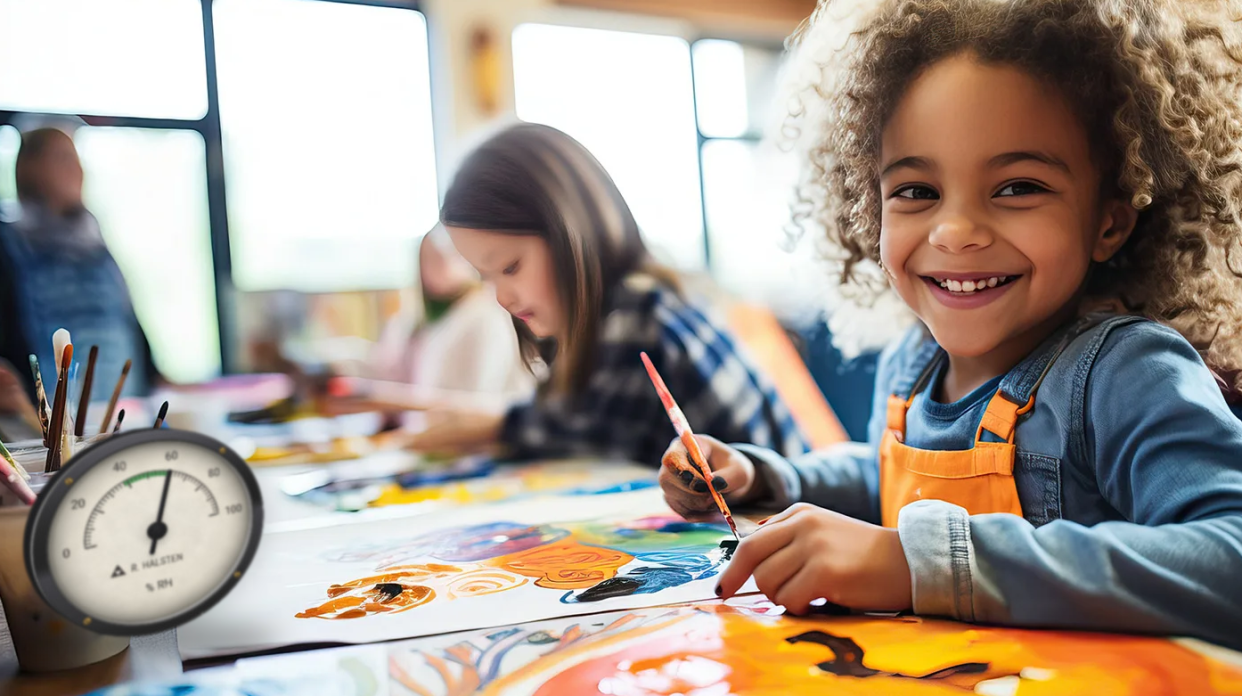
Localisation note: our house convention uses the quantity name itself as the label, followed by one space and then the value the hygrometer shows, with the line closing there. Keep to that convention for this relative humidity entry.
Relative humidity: 60 %
